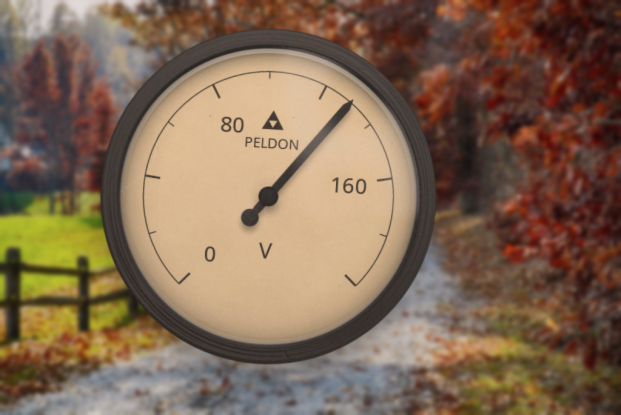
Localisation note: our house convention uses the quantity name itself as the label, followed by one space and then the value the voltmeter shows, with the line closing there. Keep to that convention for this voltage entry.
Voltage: 130 V
